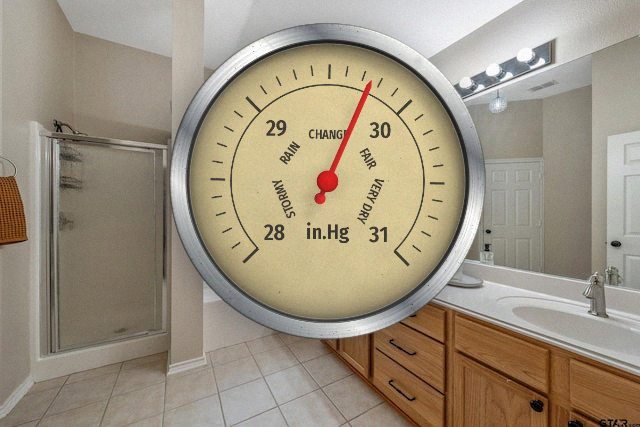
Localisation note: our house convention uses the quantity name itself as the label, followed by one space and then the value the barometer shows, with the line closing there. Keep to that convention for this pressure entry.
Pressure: 29.75 inHg
